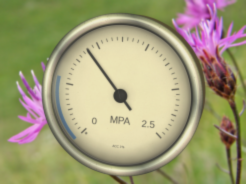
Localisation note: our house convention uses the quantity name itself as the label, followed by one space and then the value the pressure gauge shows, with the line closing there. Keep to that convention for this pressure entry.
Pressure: 0.9 MPa
